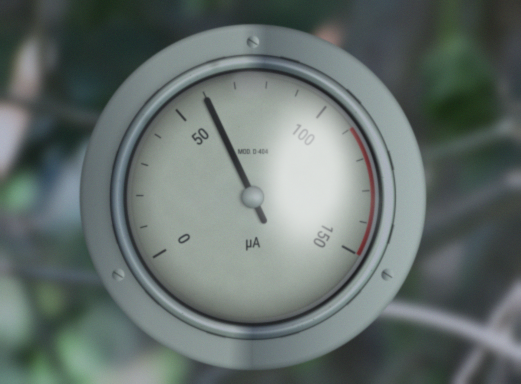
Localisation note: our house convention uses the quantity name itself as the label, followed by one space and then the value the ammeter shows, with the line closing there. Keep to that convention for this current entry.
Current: 60 µA
